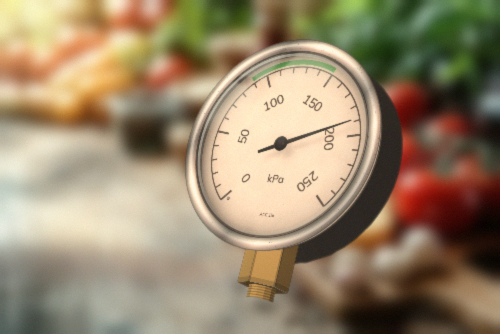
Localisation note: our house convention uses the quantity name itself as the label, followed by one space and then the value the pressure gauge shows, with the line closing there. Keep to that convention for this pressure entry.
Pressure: 190 kPa
